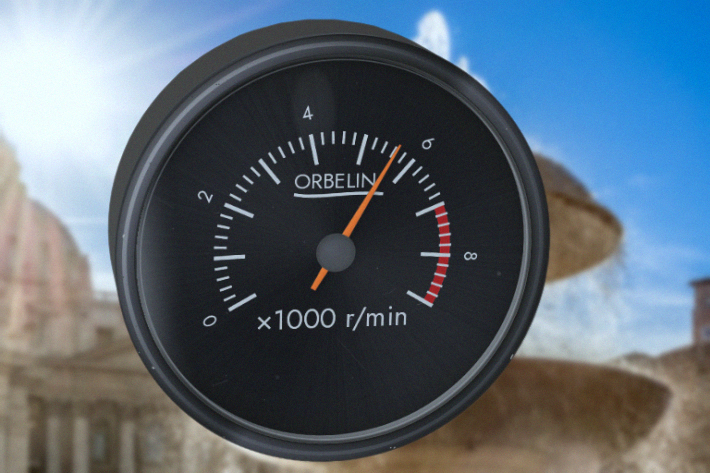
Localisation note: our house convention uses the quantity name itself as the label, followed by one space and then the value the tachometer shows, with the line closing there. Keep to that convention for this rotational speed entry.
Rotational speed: 5600 rpm
